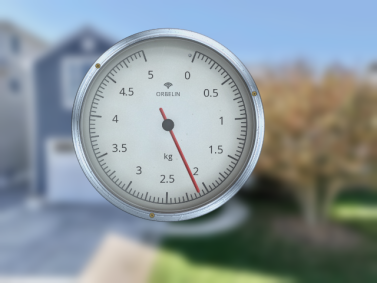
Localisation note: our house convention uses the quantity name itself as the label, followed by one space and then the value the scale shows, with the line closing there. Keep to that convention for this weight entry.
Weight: 2.1 kg
